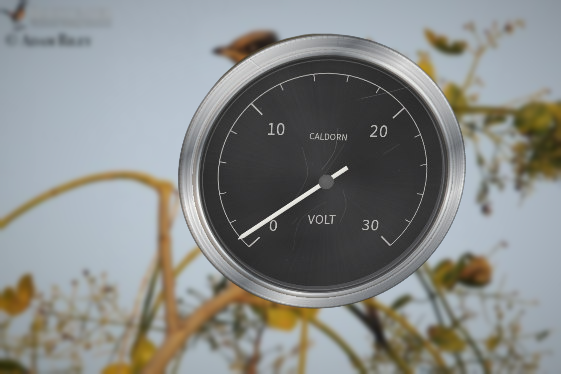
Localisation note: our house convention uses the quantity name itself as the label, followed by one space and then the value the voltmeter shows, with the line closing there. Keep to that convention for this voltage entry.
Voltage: 1 V
